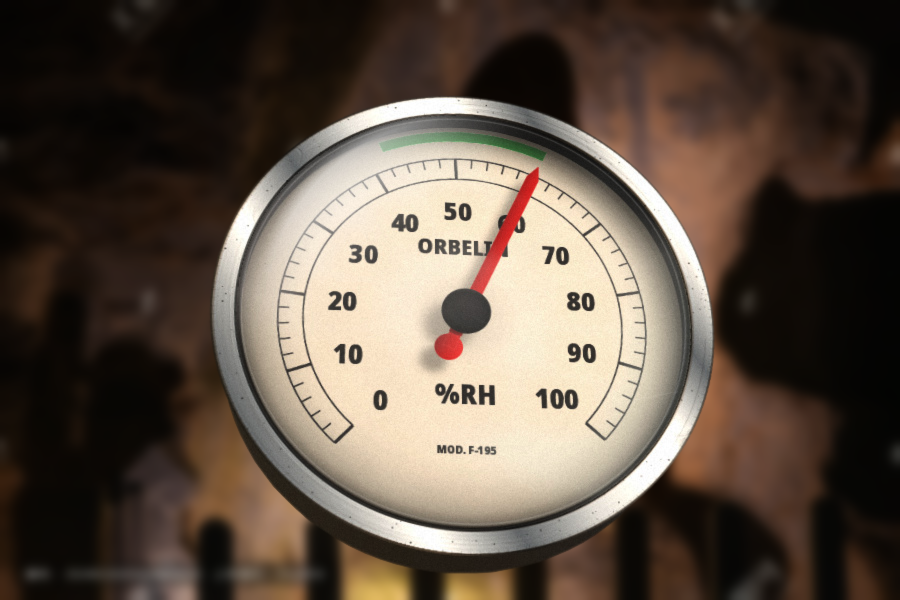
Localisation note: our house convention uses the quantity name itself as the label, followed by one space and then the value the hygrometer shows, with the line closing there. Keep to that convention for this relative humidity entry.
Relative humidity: 60 %
